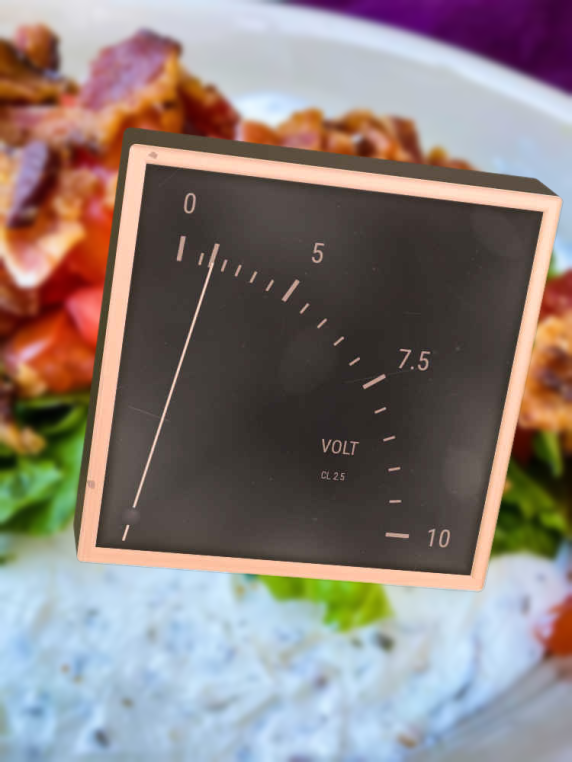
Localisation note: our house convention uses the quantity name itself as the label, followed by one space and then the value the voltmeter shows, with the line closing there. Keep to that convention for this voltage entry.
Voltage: 2.5 V
